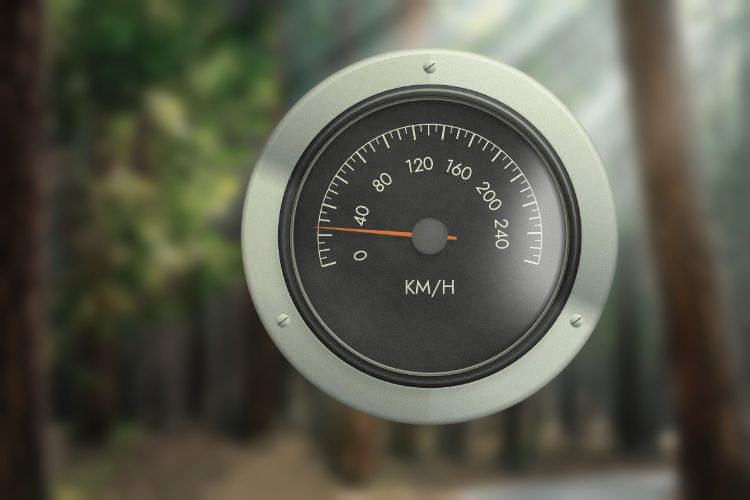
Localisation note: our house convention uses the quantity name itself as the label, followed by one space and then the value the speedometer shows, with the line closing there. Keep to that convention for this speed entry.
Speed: 25 km/h
